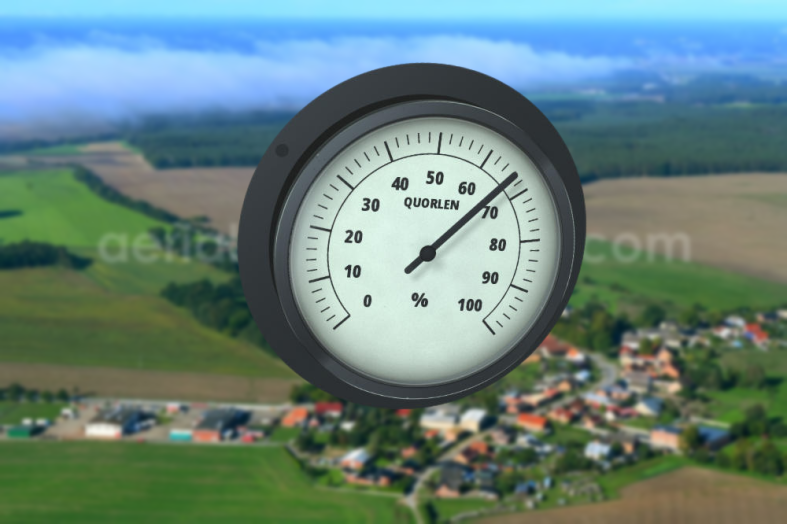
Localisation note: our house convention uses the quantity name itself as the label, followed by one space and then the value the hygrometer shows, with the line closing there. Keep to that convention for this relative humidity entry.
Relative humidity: 66 %
